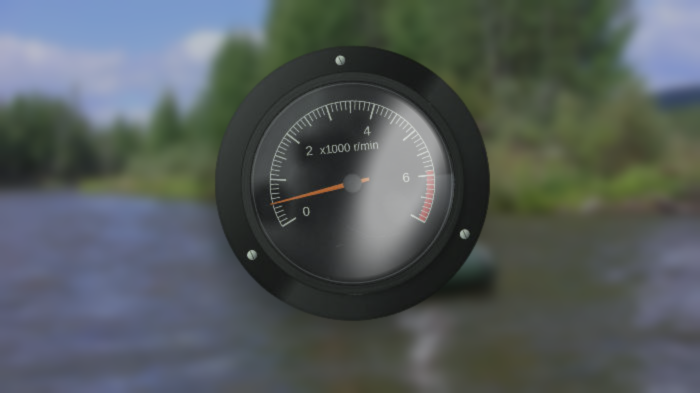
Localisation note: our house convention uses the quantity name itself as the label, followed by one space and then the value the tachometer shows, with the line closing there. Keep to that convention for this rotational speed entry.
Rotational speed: 500 rpm
